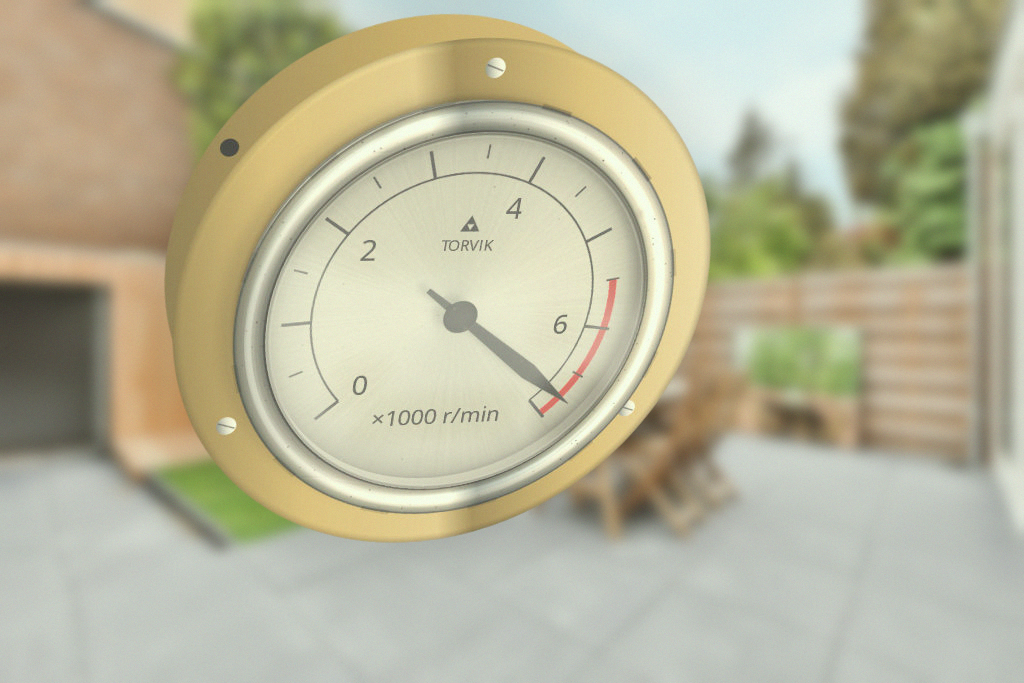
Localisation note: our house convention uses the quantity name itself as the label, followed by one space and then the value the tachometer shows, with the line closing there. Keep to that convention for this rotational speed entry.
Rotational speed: 6750 rpm
